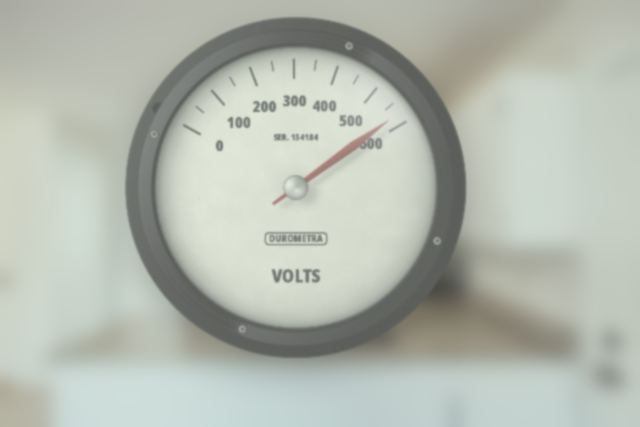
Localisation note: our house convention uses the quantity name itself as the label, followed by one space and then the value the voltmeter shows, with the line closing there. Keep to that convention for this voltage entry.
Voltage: 575 V
